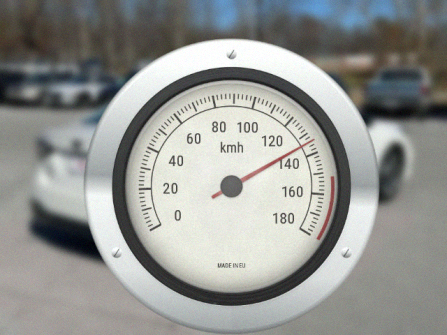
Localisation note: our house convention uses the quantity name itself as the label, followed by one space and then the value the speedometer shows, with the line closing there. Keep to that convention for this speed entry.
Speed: 134 km/h
